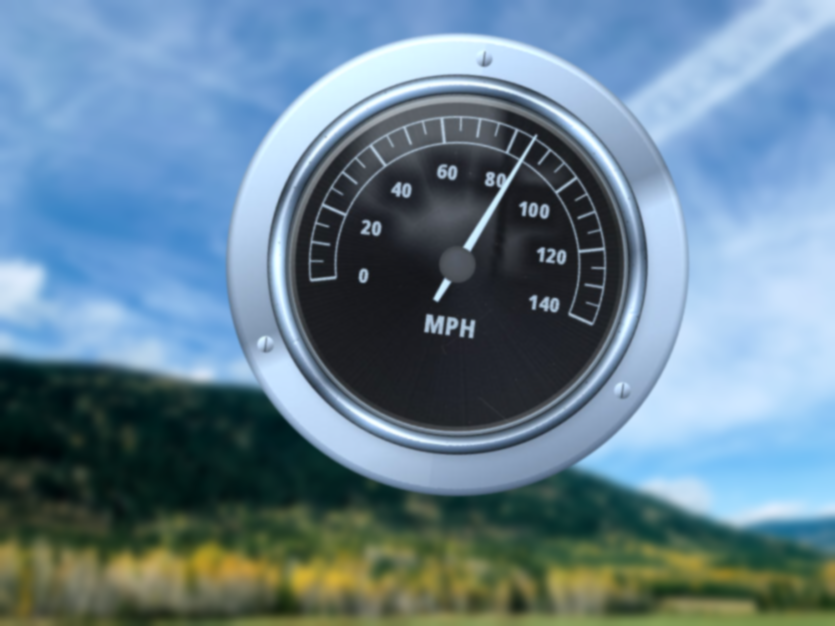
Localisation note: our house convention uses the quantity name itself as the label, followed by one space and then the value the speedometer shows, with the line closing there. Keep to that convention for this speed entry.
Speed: 85 mph
